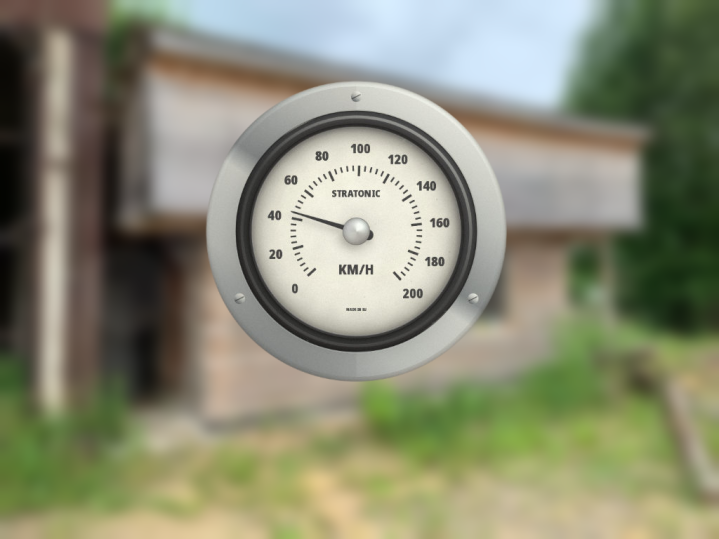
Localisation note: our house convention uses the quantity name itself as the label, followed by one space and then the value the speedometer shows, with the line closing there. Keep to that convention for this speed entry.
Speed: 44 km/h
